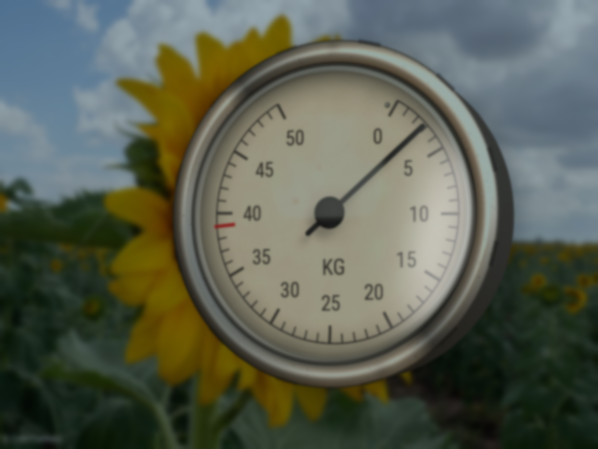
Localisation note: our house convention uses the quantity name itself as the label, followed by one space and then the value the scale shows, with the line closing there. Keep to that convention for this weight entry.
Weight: 3 kg
